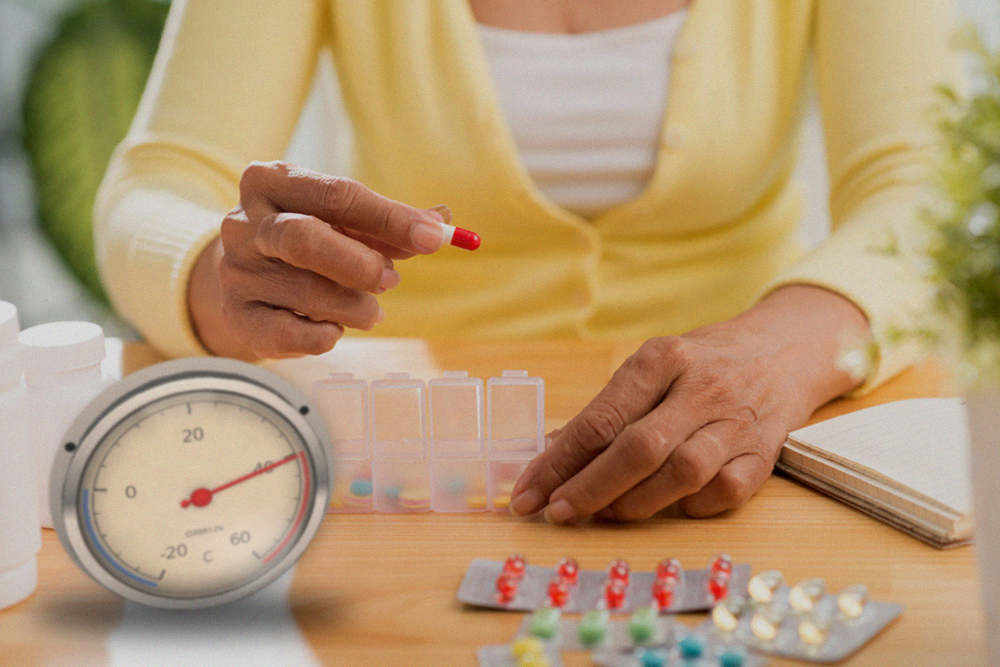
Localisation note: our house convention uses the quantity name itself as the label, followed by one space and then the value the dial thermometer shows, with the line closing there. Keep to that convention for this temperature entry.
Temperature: 40 °C
